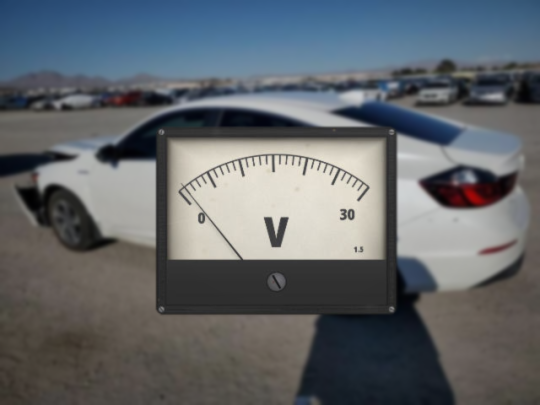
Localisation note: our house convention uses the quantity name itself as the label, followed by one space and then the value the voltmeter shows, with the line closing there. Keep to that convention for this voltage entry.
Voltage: 1 V
